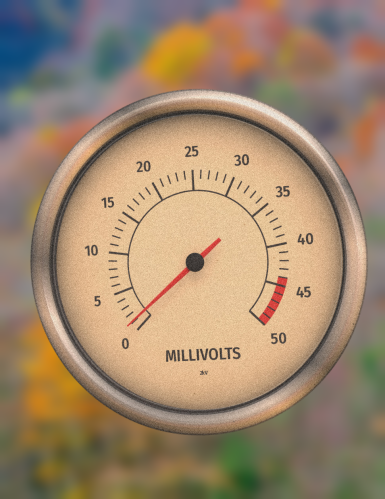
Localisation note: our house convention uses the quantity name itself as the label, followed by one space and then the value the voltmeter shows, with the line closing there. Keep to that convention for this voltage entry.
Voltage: 1 mV
